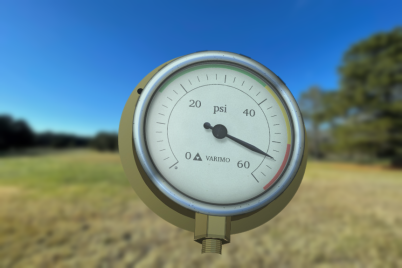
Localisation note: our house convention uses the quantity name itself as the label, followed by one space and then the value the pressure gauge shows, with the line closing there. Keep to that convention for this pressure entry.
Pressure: 54 psi
